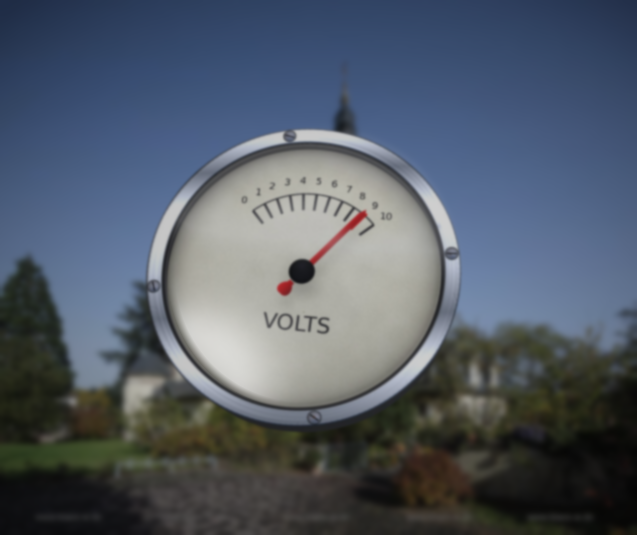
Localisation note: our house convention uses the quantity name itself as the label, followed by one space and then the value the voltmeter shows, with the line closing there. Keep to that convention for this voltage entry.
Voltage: 9 V
